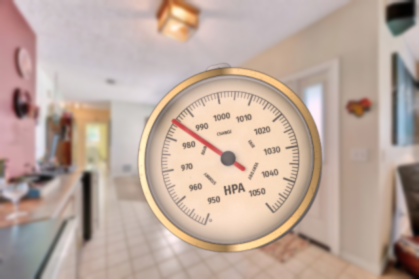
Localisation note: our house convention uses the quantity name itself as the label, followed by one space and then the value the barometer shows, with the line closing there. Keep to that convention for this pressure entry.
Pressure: 985 hPa
